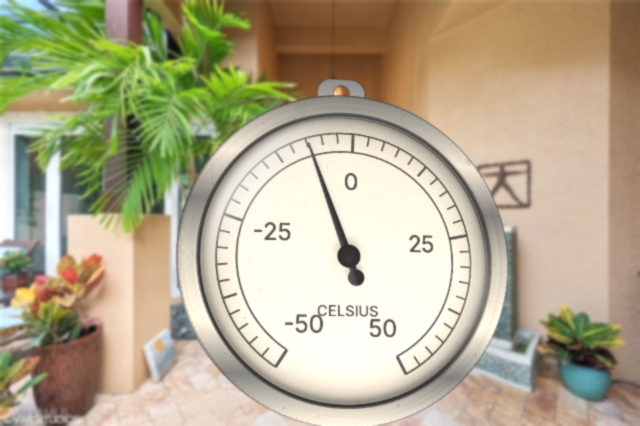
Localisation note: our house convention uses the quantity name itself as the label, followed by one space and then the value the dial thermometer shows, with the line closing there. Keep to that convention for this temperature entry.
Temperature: -7.5 °C
